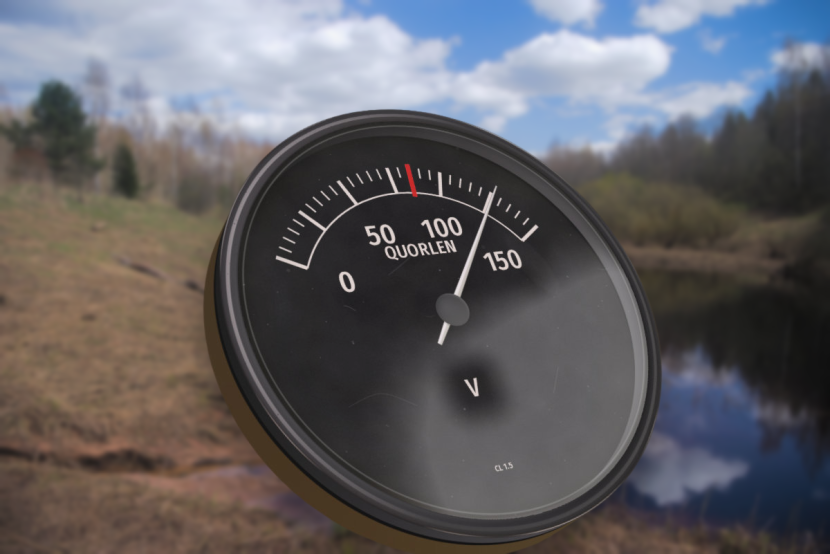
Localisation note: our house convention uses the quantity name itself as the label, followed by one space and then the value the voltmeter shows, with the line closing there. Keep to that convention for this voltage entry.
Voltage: 125 V
